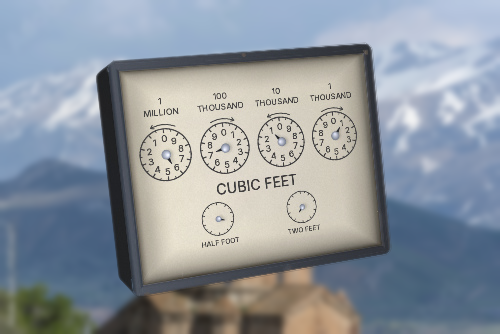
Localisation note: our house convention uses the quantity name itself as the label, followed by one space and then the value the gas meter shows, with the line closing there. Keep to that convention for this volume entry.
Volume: 571100 ft³
